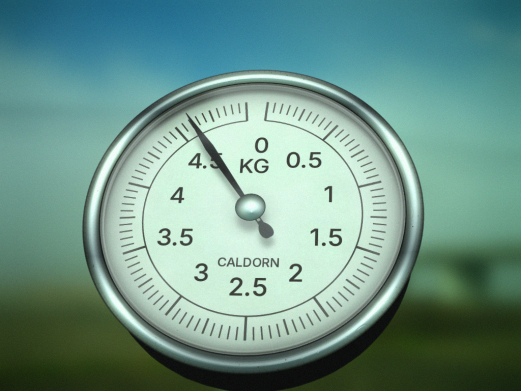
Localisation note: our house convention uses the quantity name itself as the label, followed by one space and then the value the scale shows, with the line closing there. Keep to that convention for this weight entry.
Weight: 4.6 kg
